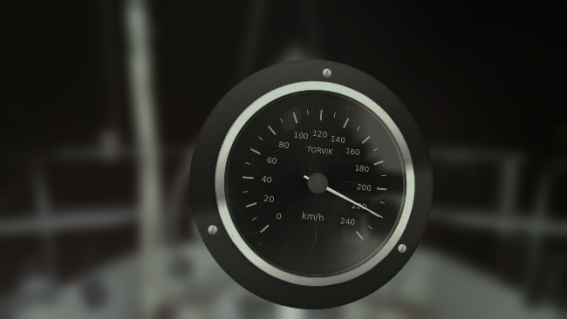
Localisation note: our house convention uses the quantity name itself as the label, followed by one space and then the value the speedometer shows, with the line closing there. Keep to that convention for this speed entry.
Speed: 220 km/h
